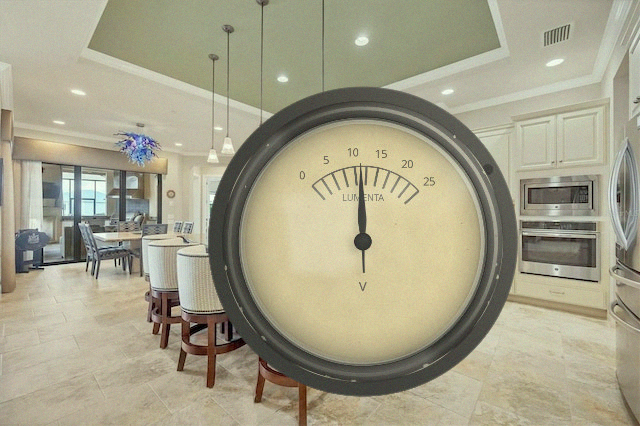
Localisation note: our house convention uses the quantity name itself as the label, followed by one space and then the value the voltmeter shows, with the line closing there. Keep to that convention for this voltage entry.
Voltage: 11.25 V
